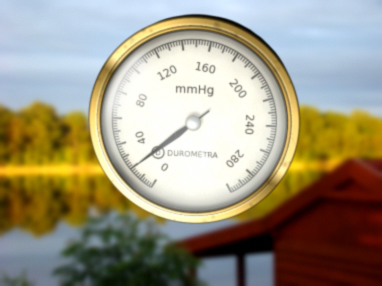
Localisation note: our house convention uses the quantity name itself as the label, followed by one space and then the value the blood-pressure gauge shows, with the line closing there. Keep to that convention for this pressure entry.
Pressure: 20 mmHg
